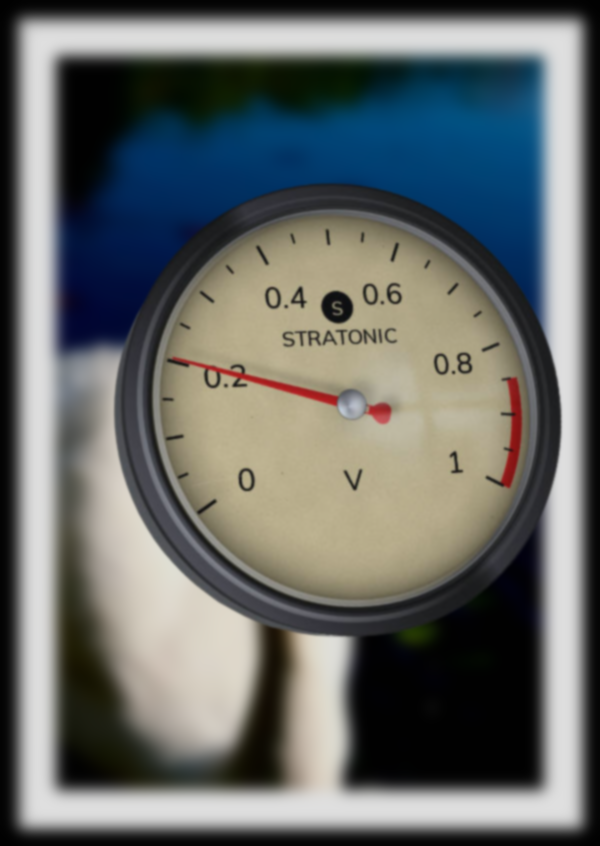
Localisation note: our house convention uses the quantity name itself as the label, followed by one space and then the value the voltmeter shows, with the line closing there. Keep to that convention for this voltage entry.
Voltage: 0.2 V
